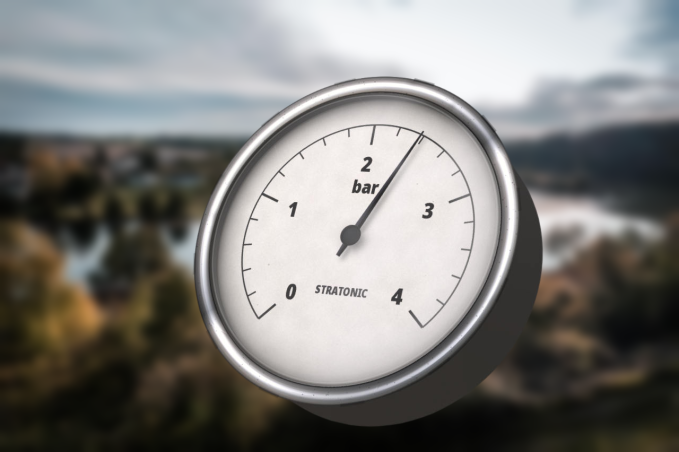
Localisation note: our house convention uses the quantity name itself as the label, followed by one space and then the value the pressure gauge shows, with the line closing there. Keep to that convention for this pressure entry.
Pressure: 2.4 bar
